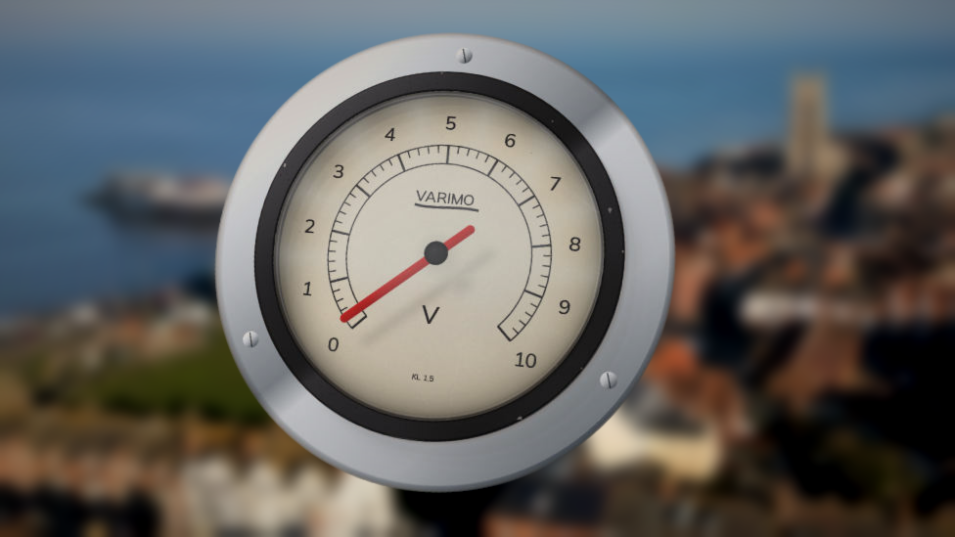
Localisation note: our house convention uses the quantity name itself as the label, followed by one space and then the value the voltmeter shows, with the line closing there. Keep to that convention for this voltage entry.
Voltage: 0.2 V
